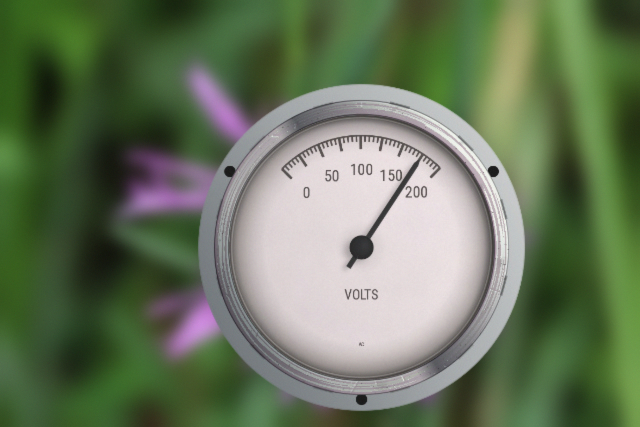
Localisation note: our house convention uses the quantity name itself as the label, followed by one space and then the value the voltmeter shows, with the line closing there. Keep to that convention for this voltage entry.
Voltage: 175 V
